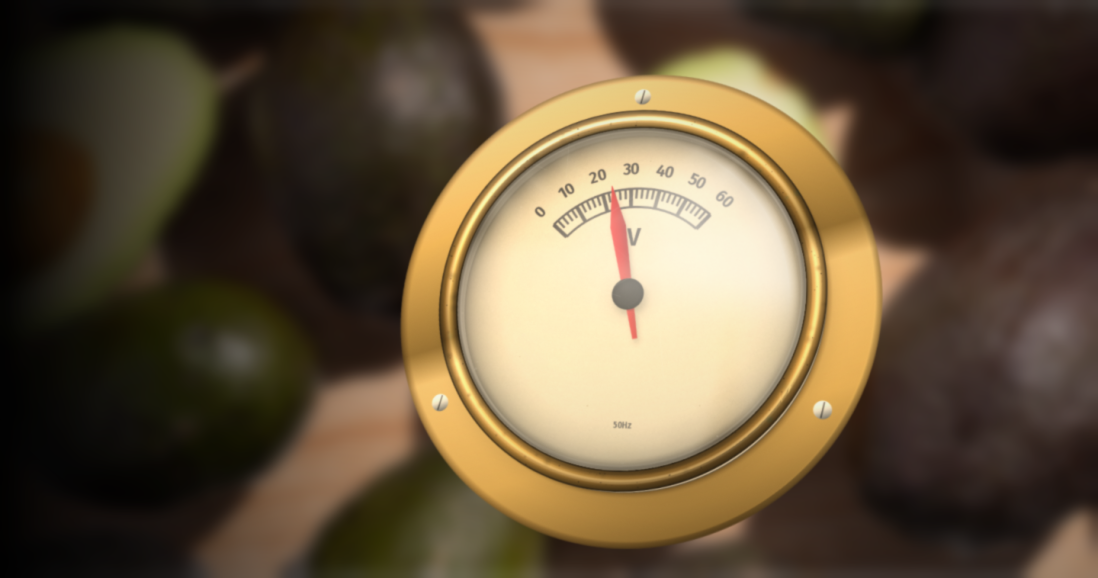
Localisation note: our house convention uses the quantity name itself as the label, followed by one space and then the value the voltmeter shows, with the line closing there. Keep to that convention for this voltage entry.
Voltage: 24 V
